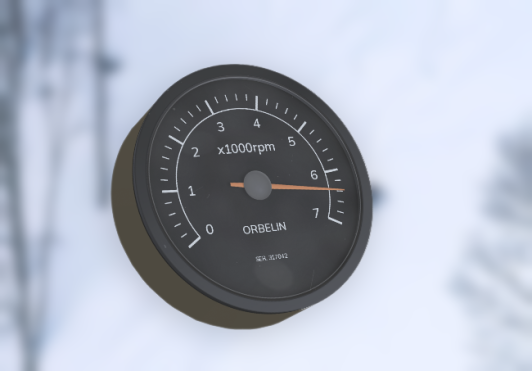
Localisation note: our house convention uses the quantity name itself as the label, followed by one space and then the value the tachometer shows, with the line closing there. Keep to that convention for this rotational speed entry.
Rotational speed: 6400 rpm
